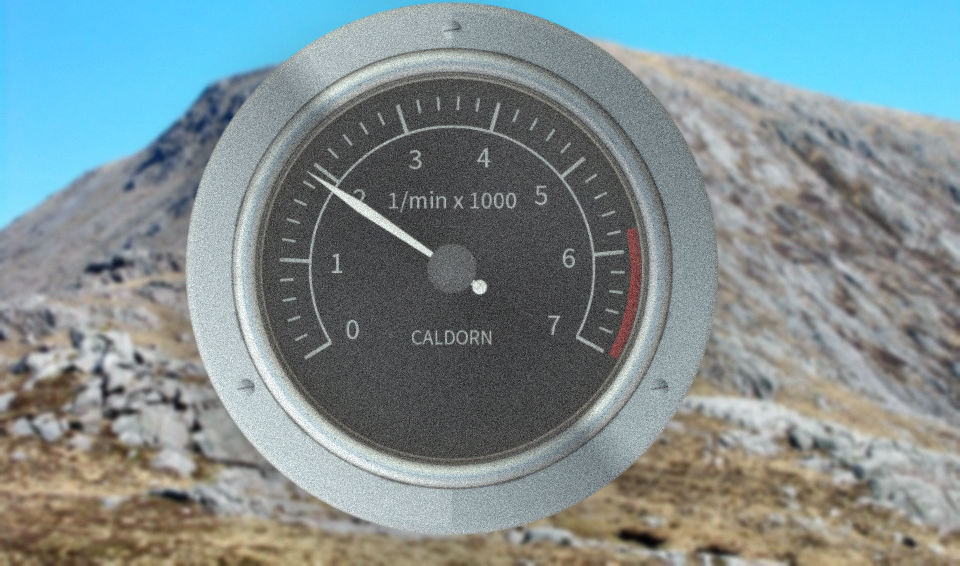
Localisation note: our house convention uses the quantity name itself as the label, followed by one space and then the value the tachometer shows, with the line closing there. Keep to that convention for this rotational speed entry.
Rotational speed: 1900 rpm
